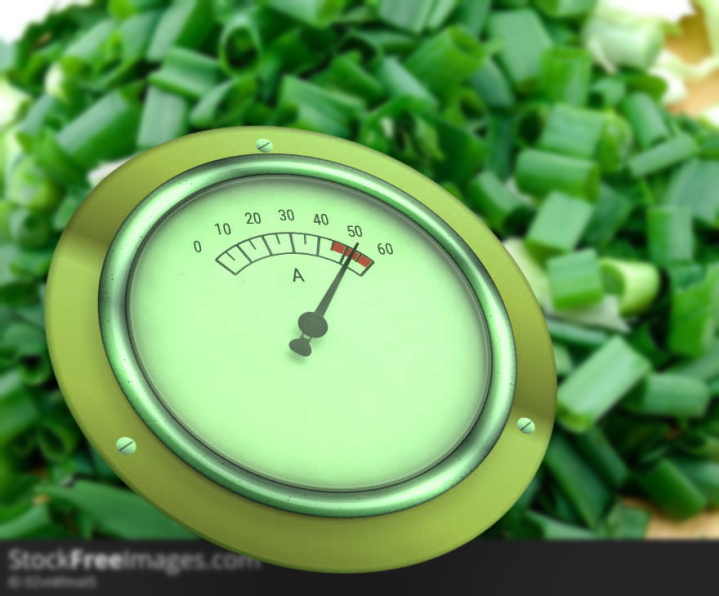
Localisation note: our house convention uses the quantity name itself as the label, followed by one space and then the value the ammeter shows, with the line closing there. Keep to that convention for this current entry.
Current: 52.5 A
